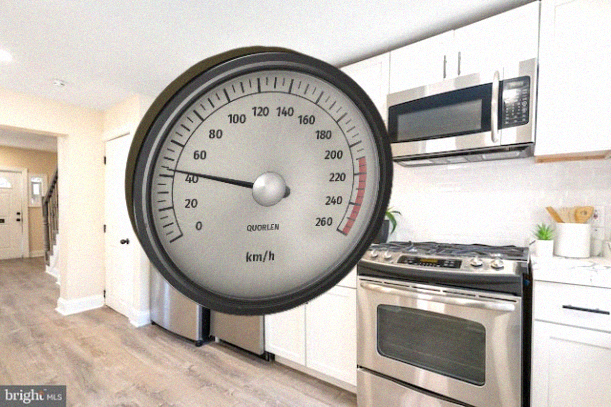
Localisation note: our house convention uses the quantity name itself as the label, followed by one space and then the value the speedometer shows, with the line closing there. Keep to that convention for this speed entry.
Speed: 45 km/h
